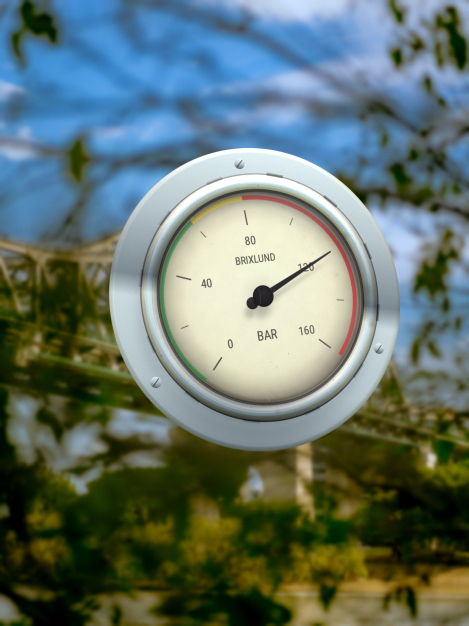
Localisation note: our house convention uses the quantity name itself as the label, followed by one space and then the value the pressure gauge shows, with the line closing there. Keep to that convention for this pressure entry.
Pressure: 120 bar
